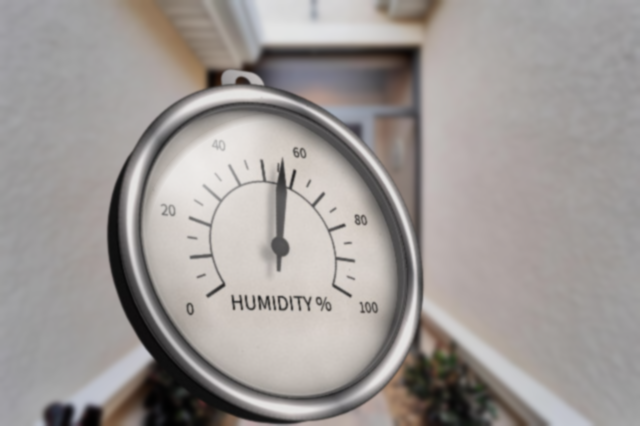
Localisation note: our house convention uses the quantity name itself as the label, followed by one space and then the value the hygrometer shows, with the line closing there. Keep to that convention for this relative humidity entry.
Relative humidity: 55 %
